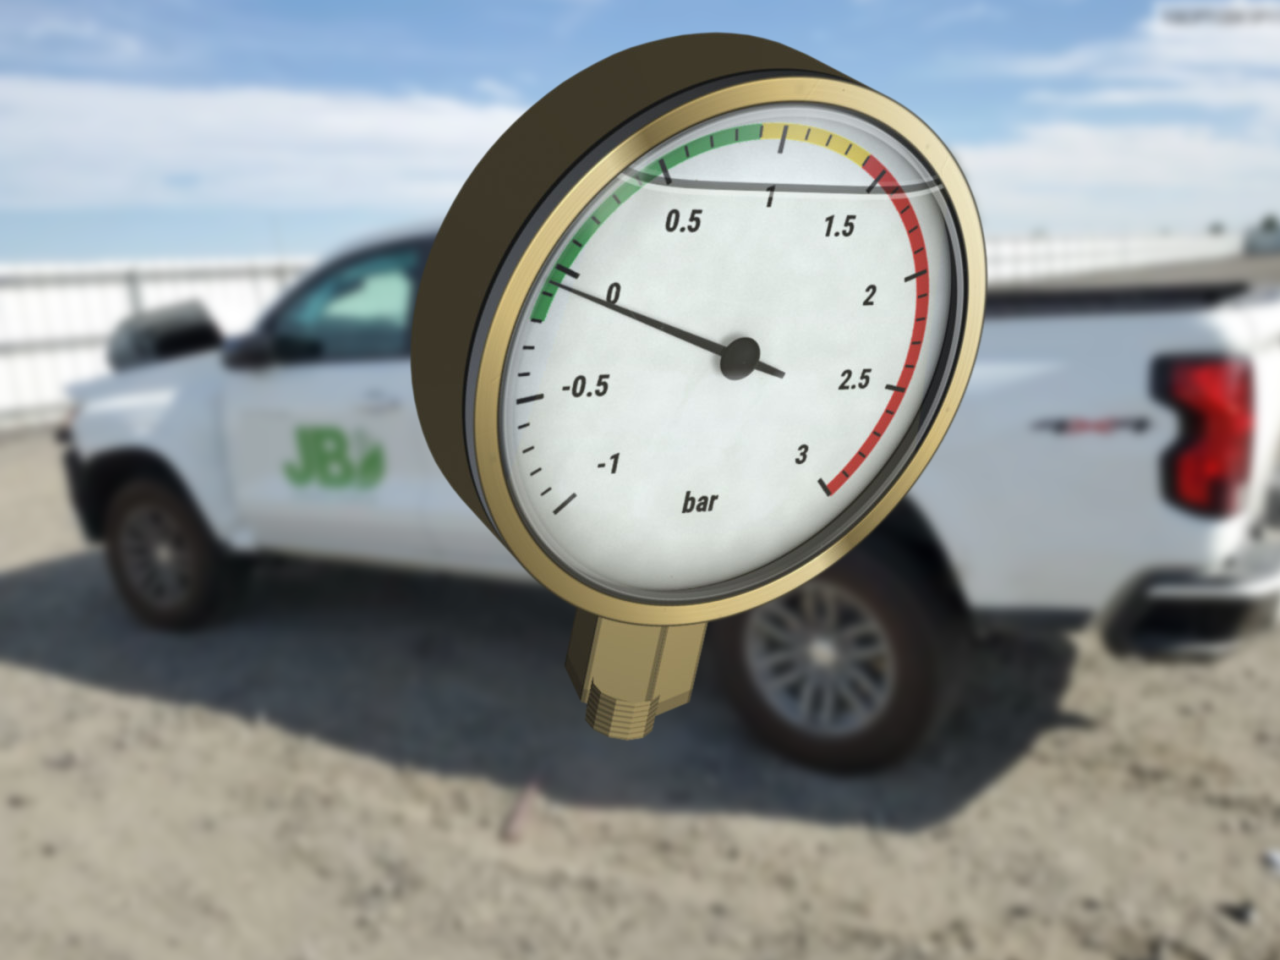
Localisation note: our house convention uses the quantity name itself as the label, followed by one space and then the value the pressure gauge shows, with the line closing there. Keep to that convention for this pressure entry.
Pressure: -0.05 bar
